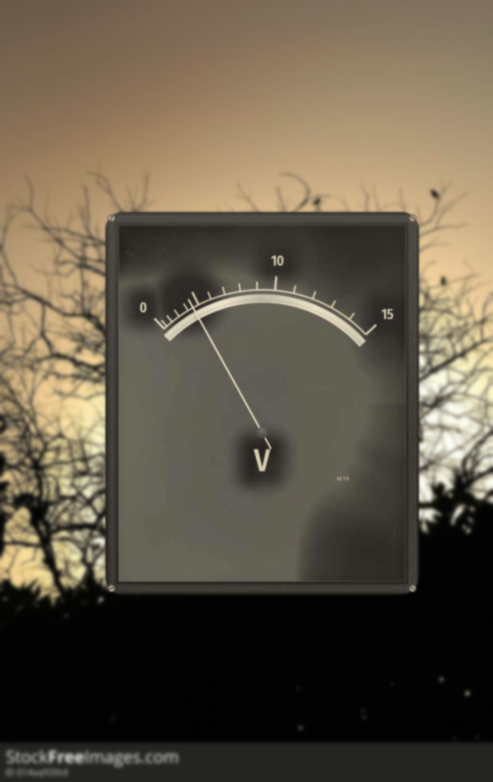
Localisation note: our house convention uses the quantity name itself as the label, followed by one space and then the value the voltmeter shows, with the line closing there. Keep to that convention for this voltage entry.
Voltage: 4.5 V
